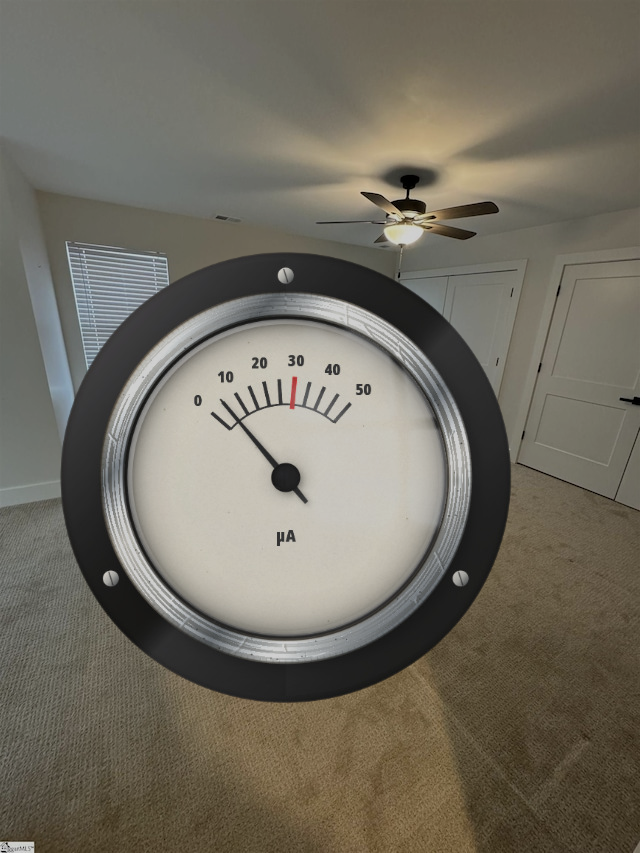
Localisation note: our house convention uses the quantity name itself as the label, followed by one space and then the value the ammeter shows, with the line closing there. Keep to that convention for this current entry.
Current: 5 µA
